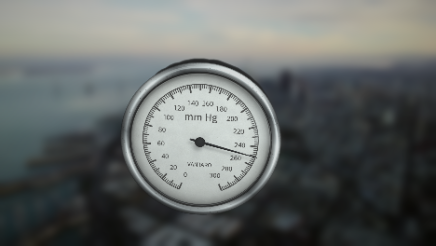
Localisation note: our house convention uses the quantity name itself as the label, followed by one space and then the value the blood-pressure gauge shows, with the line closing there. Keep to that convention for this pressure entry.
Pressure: 250 mmHg
